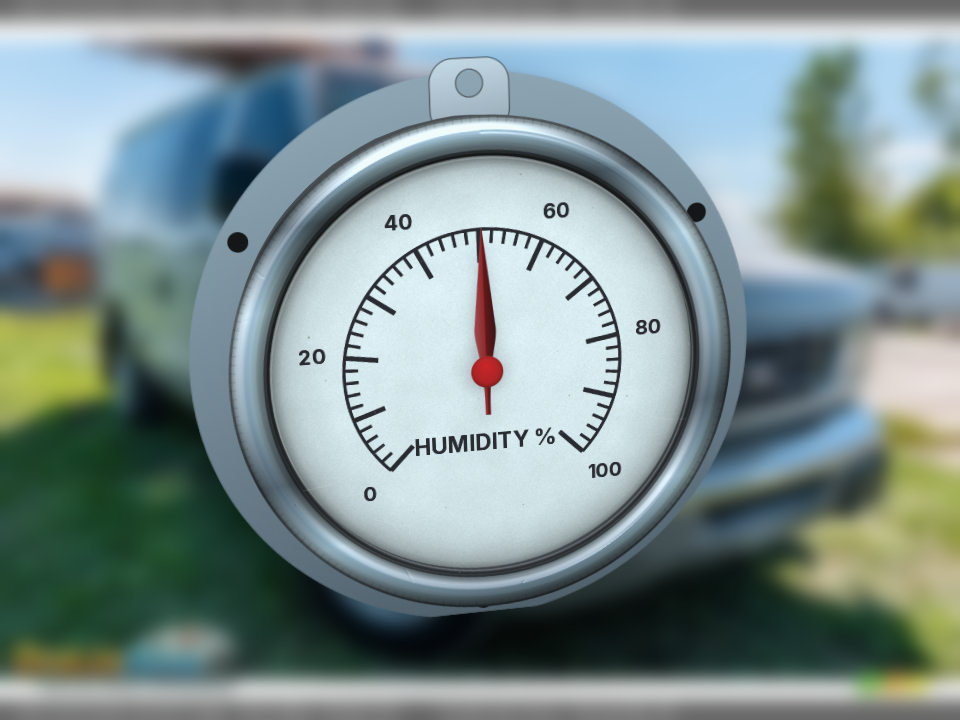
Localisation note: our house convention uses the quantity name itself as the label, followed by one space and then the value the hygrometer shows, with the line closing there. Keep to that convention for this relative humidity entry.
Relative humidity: 50 %
